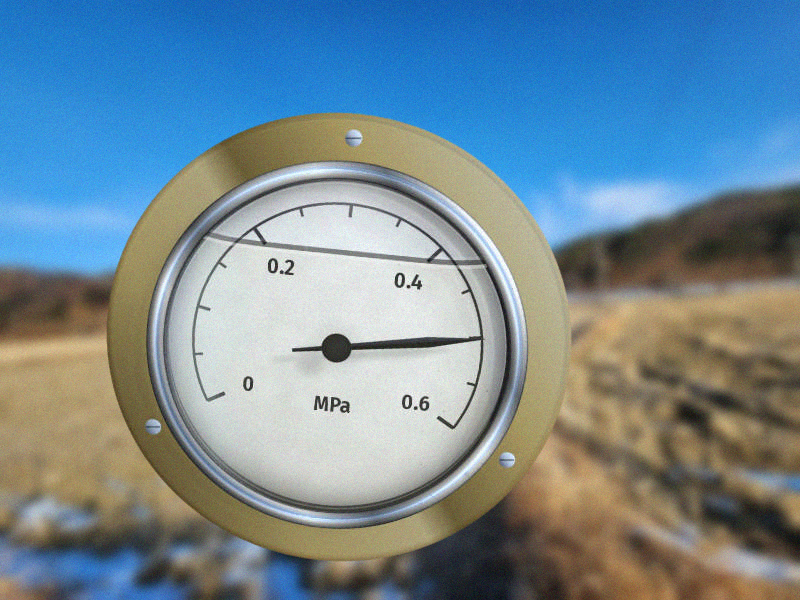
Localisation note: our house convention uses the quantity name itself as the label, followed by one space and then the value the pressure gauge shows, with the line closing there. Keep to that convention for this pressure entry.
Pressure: 0.5 MPa
